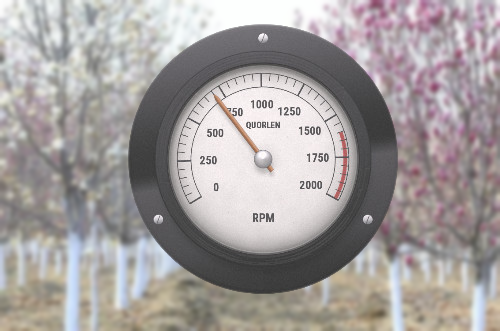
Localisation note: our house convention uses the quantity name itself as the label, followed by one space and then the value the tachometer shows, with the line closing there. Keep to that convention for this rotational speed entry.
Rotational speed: 700 rpm
